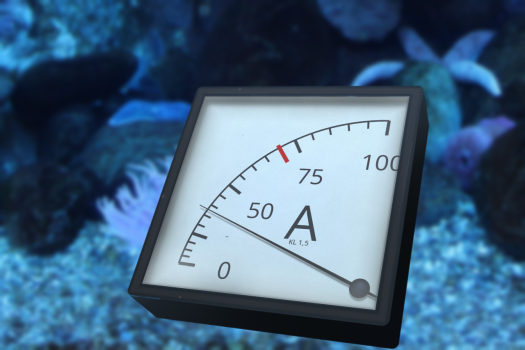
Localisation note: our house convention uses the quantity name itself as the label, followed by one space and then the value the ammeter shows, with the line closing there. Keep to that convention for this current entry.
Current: 37.5 A
